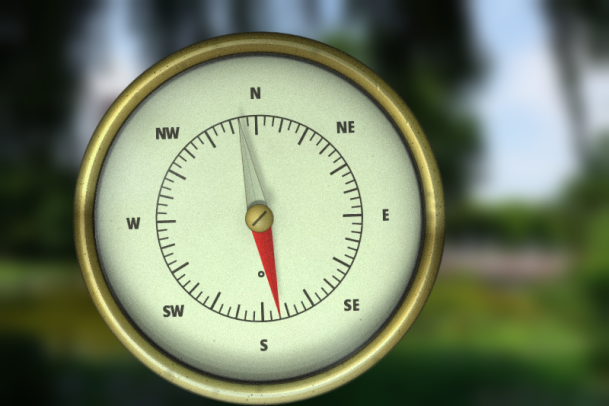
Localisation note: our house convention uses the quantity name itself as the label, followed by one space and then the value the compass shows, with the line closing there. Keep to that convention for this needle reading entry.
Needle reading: 170 °
